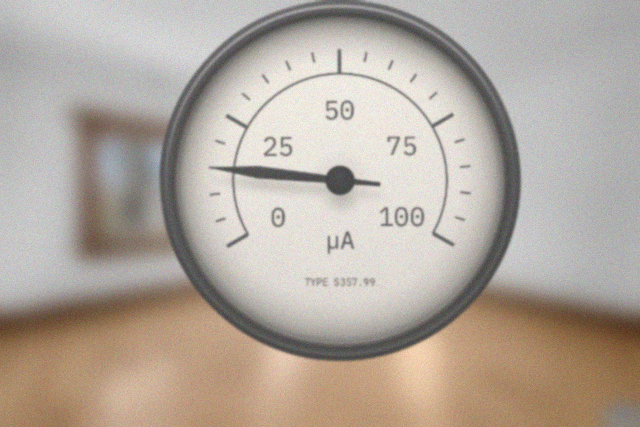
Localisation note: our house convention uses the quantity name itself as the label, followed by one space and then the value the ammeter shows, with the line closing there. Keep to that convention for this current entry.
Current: 15 µA
